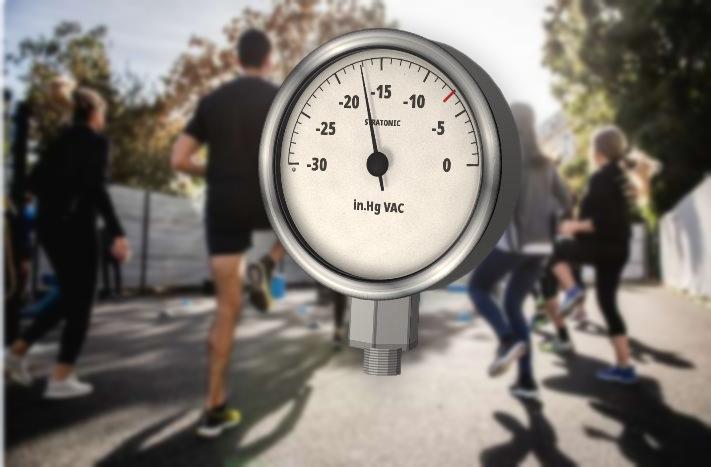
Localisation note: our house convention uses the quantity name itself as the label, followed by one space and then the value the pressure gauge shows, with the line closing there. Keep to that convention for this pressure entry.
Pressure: -17 inHg
